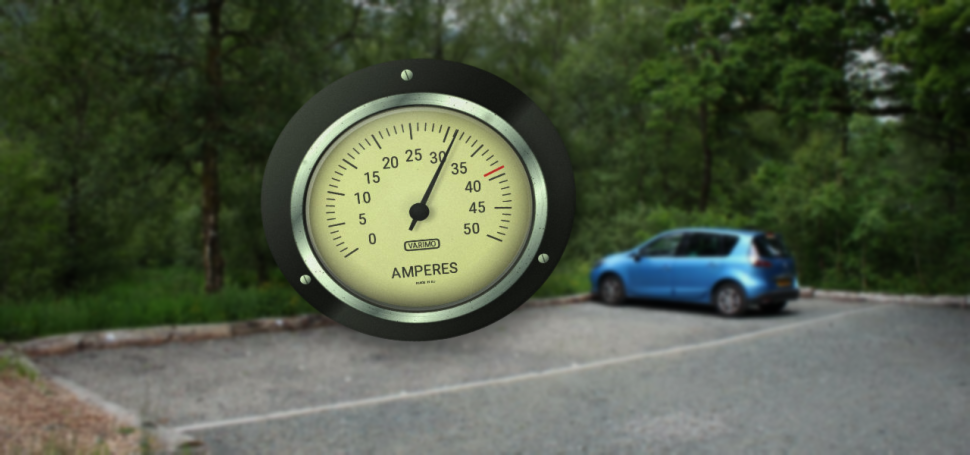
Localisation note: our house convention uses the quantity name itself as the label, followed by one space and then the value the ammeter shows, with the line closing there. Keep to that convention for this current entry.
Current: 31 A
